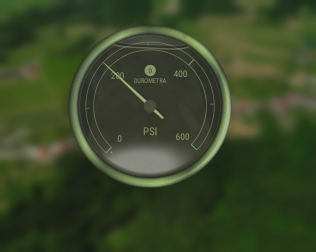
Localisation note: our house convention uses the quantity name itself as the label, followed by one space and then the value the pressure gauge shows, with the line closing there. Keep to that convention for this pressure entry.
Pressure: 200 psi
